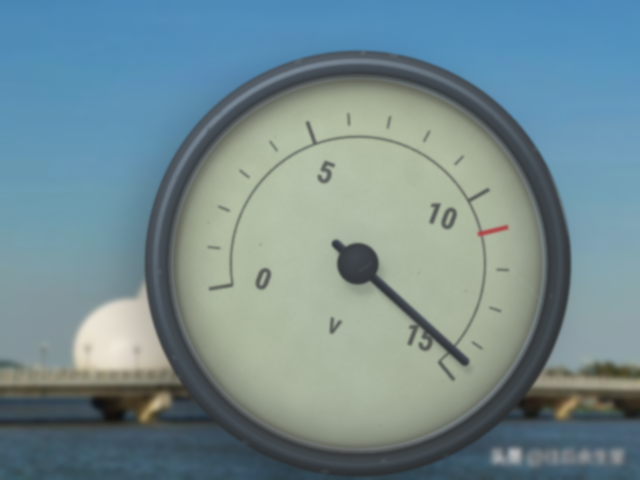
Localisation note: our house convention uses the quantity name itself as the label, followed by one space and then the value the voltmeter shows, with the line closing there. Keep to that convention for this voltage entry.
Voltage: 14.5 V
